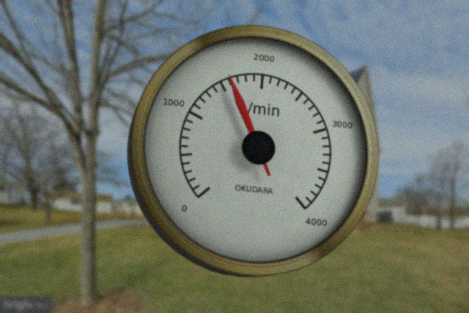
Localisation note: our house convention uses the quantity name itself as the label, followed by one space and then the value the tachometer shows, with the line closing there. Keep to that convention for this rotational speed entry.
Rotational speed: 1600 rpm
